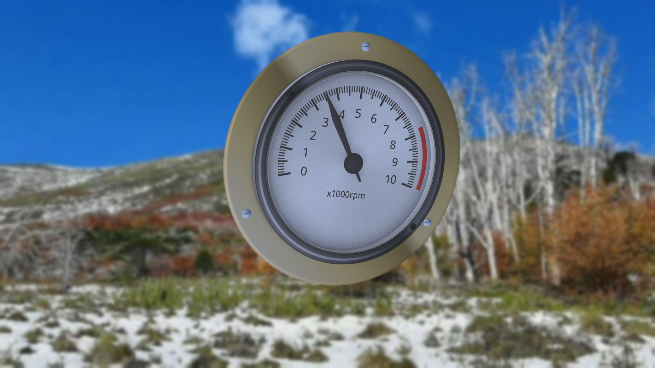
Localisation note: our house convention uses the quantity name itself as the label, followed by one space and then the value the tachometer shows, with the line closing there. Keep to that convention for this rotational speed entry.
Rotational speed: 3500 rpm
